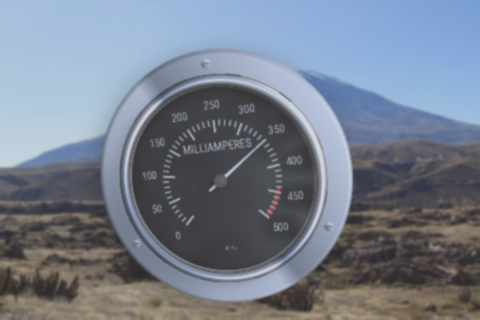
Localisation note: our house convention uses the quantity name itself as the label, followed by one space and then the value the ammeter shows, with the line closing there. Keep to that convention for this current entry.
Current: 350 mA
